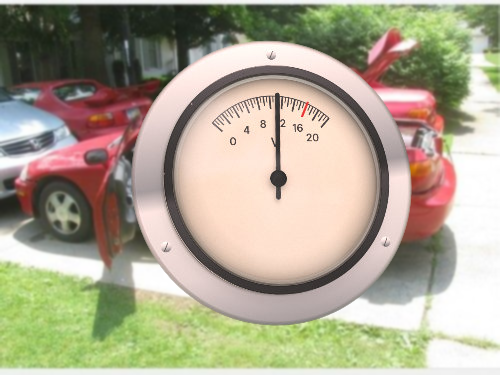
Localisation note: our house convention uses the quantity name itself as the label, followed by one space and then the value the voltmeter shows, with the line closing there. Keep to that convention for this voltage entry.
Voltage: 11 V
